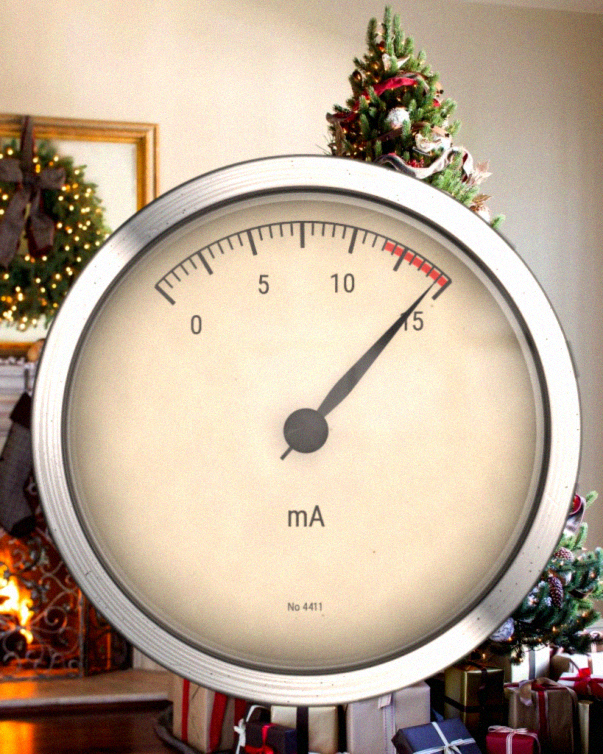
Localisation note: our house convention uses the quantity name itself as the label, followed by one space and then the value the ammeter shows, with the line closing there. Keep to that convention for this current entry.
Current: 14.5 mA
